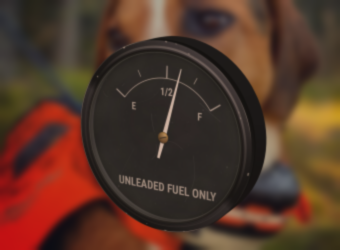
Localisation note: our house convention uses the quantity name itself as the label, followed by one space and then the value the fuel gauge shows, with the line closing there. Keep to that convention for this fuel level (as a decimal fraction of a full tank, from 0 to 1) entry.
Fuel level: 0.625
